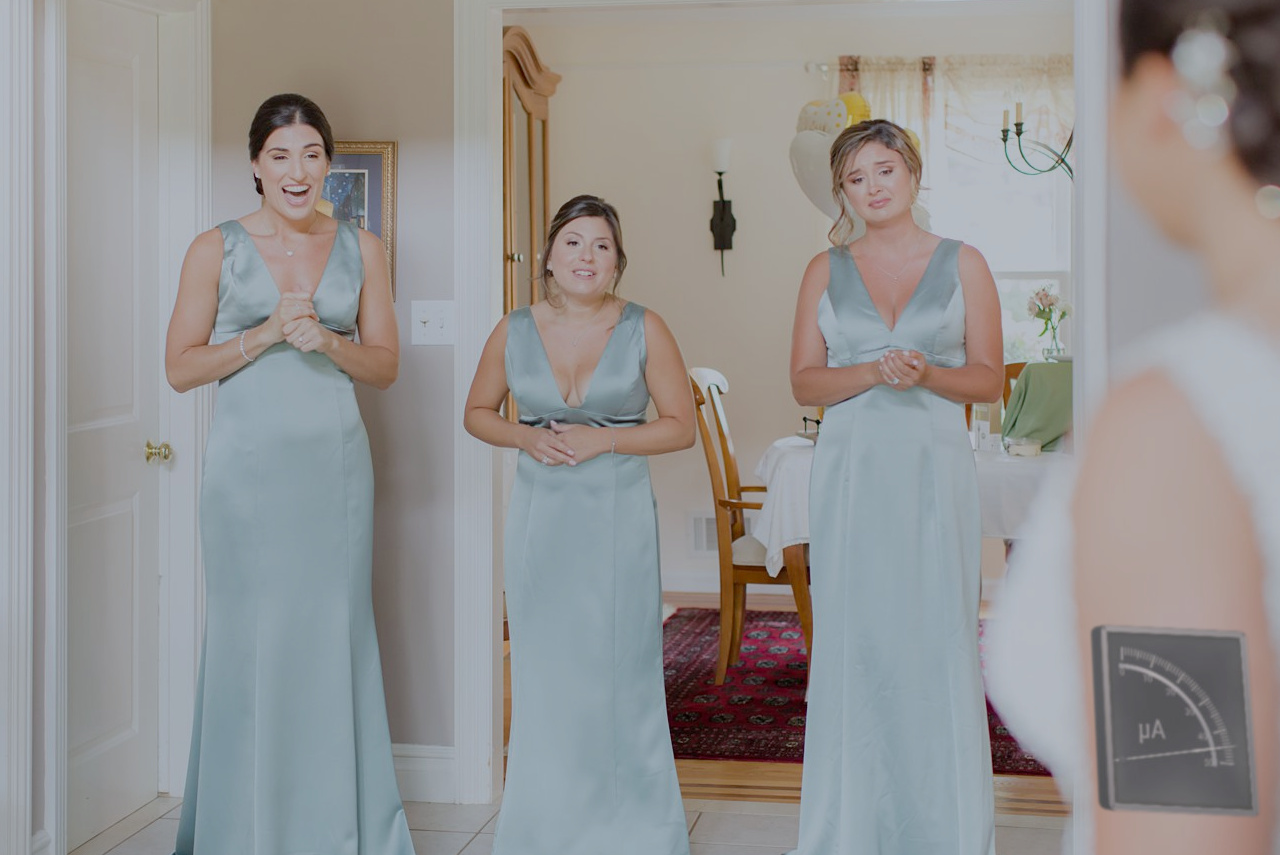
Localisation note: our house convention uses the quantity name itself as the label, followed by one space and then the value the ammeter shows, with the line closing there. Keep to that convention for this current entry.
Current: 45 µA
